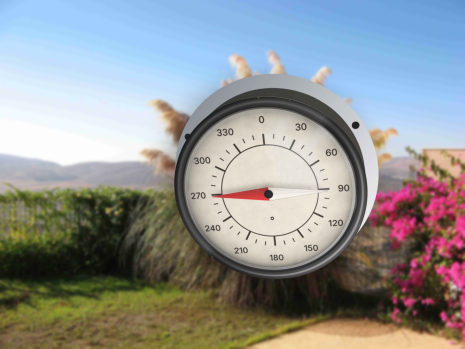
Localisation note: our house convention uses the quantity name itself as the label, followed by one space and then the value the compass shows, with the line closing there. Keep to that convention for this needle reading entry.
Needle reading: 270 °
